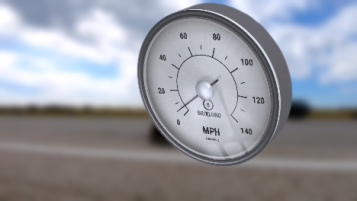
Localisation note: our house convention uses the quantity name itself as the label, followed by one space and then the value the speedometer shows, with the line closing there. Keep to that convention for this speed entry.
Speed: 5 mph
